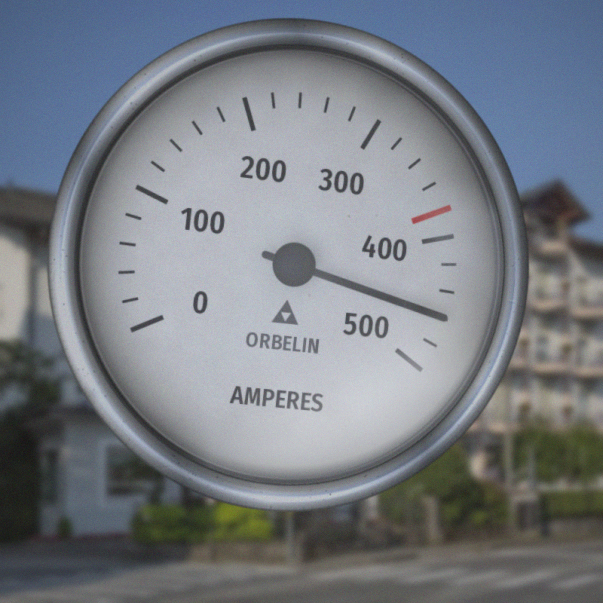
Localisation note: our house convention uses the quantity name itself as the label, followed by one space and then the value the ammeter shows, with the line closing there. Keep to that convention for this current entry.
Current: 460 A
